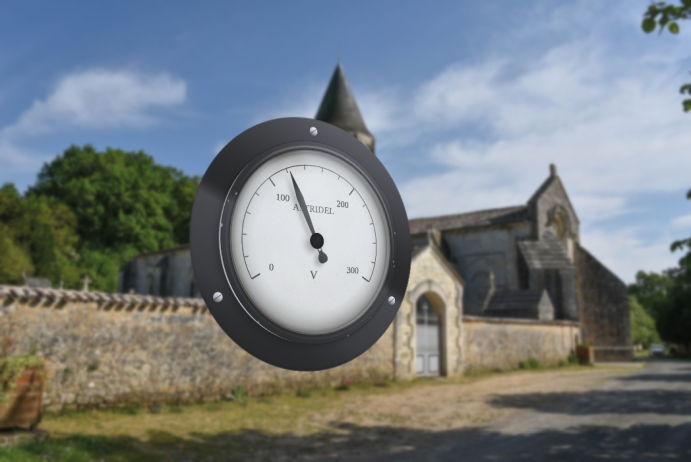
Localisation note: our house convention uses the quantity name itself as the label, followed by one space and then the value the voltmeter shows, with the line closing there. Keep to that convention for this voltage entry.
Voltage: 120 V
